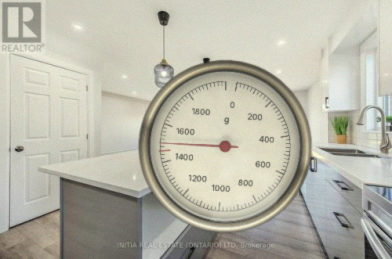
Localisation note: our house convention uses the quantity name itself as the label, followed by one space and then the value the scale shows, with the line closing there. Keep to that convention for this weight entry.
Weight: 1500 g
